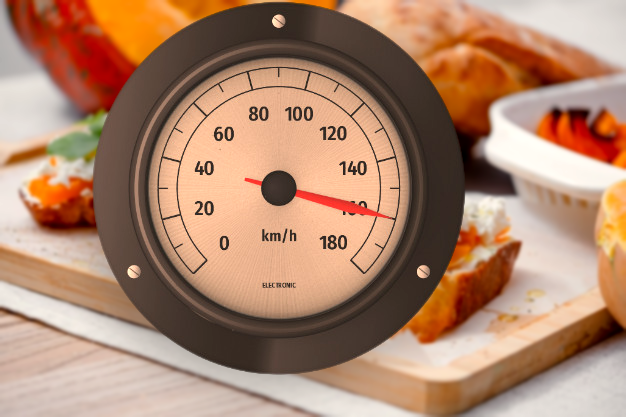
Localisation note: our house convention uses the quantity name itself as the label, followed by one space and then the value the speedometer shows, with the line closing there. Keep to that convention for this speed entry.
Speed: 160 km/h
